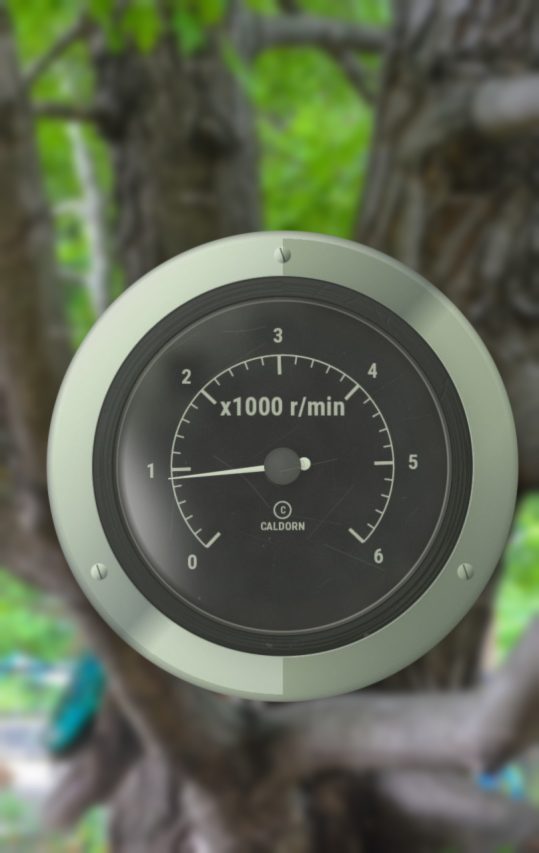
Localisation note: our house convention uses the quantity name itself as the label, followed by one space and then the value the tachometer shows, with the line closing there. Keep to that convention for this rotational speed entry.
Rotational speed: 900 rpm
